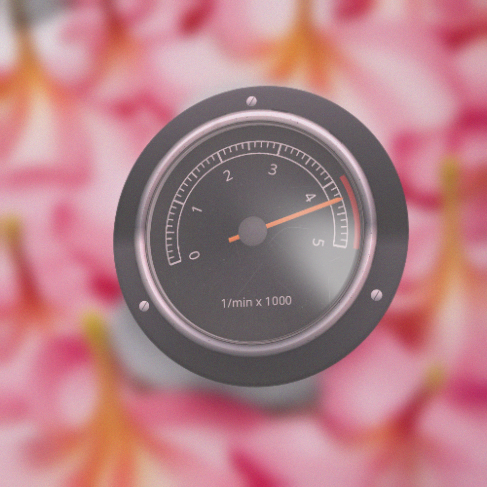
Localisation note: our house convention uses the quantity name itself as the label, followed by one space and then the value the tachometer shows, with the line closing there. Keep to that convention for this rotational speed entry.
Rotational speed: 4300 rpm
